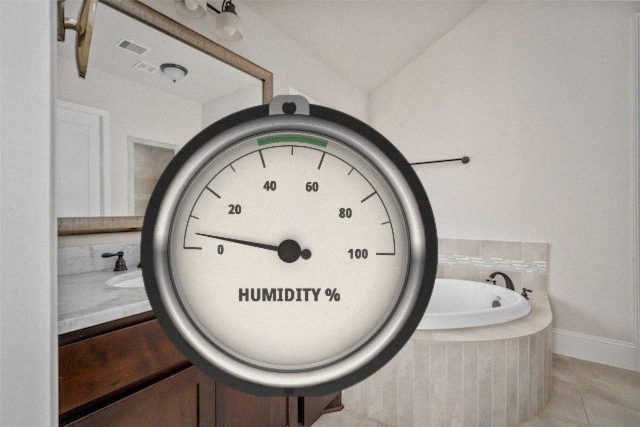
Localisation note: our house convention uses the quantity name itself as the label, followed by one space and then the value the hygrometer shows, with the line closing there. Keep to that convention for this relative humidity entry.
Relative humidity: 5 %
